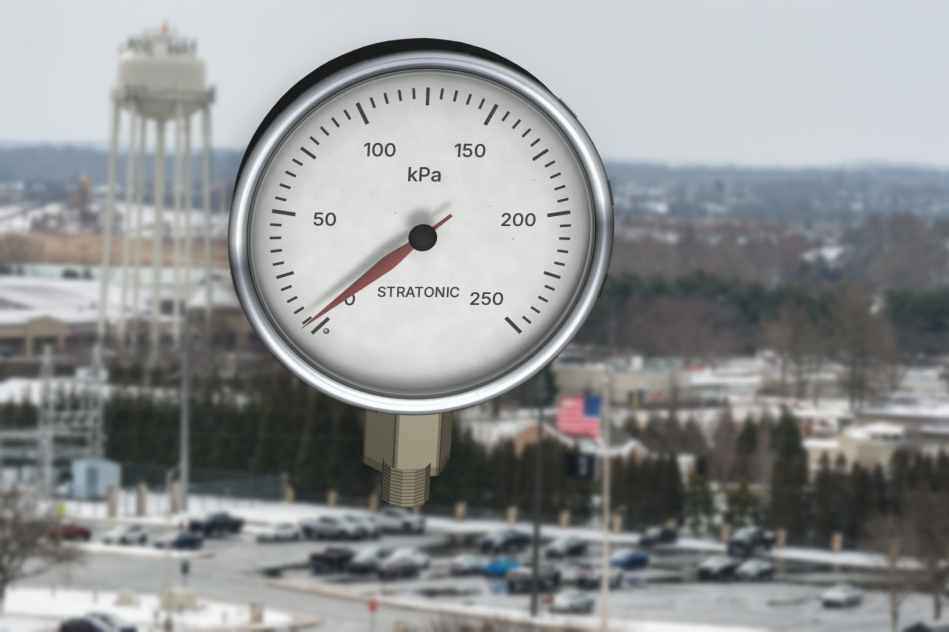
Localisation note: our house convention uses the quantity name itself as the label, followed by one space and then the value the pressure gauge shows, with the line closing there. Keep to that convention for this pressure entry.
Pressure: 5 kPa
